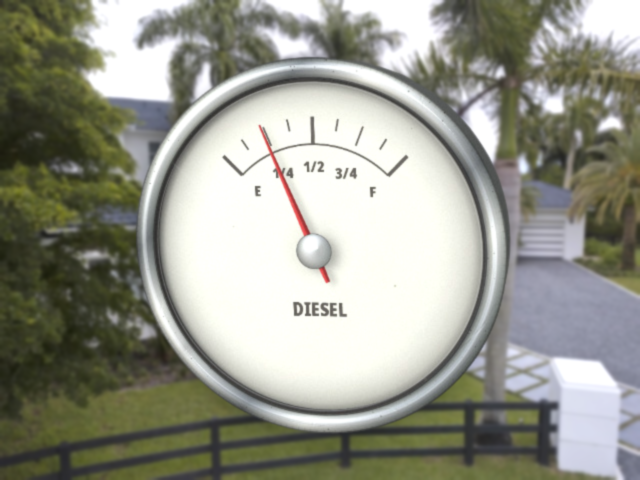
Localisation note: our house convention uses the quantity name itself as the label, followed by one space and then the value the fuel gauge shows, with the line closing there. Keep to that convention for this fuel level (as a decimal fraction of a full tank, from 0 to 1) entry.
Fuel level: 0.25
